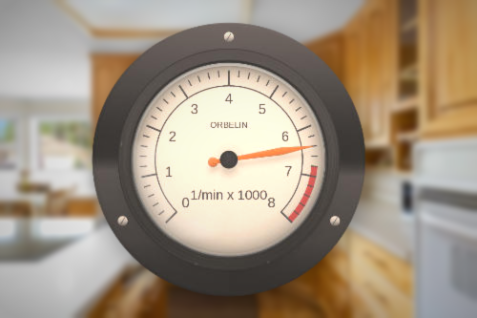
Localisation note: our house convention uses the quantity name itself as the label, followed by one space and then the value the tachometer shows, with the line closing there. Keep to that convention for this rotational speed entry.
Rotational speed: 6400 rpm
